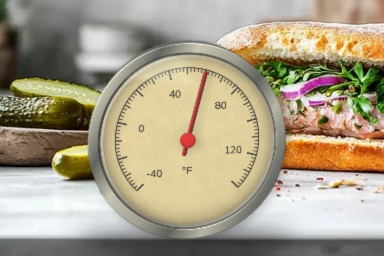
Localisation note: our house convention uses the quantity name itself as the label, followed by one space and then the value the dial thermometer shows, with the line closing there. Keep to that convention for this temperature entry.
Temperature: 60 °F
